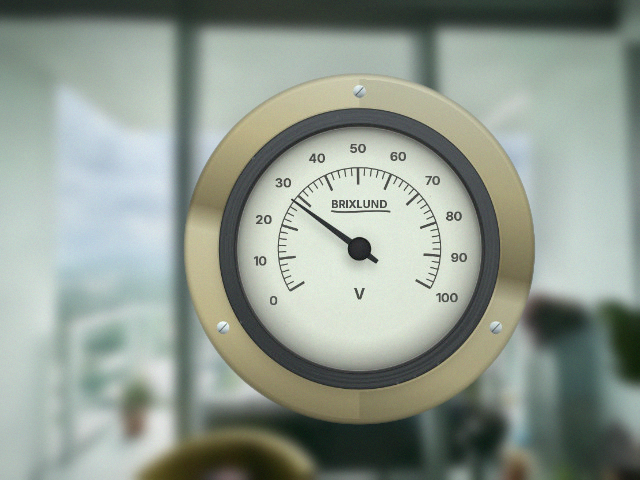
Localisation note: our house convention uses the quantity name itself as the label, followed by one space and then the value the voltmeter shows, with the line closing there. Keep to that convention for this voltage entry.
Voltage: 28 V
